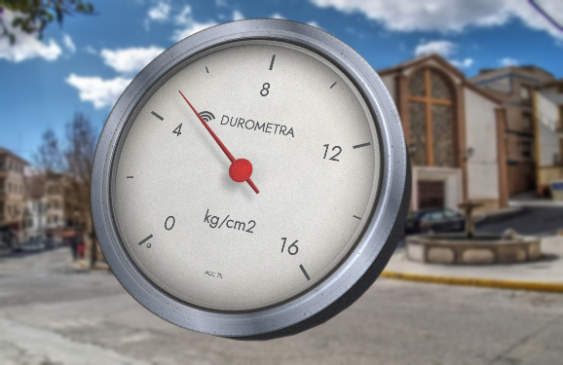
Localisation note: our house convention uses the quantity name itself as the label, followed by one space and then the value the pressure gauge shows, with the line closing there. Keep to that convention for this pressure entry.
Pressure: 5 kg/cm²
